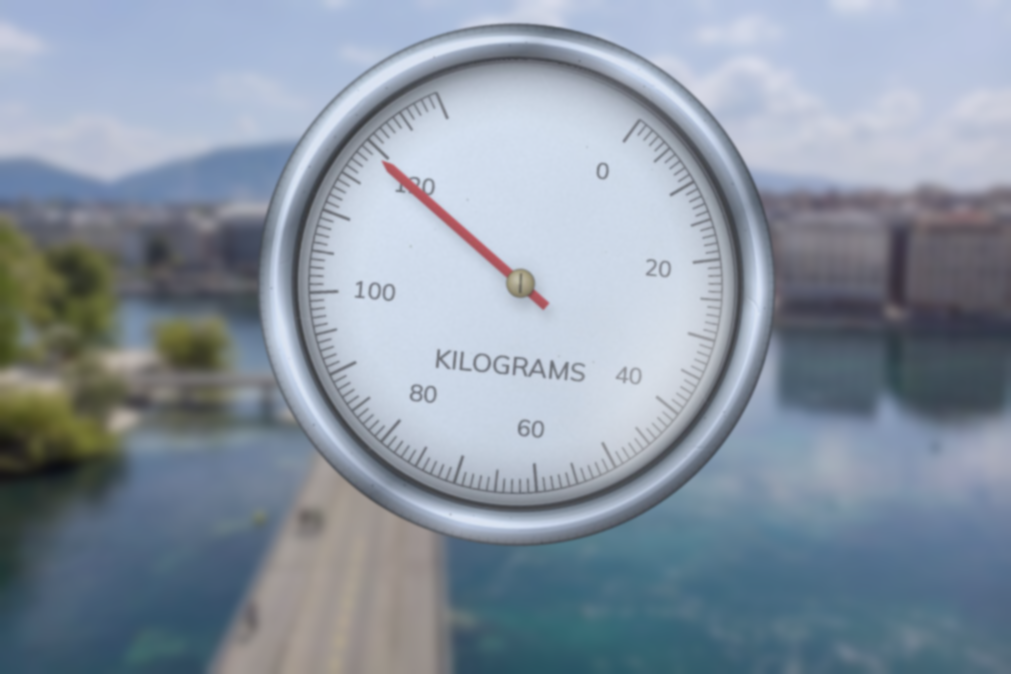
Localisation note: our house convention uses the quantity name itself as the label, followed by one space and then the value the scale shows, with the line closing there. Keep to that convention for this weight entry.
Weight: 119 kg
